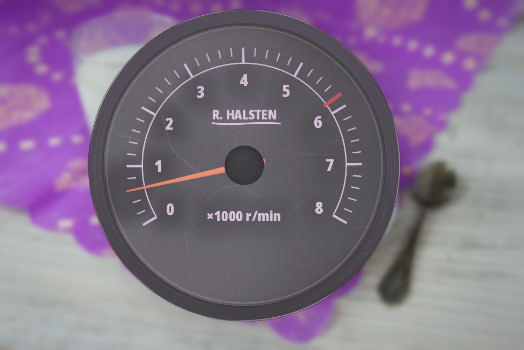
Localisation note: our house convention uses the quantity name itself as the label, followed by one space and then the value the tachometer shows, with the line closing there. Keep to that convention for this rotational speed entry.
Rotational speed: 600 rpm
